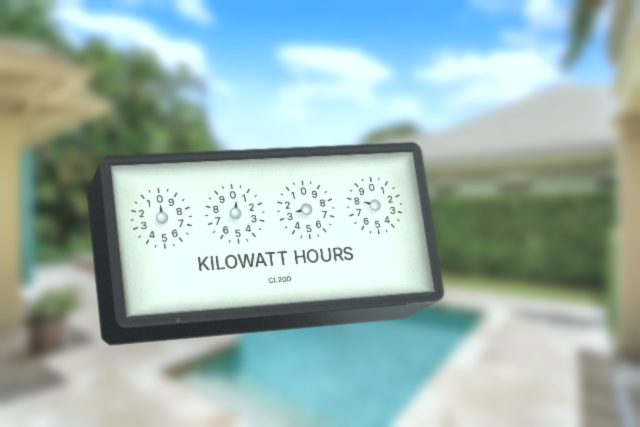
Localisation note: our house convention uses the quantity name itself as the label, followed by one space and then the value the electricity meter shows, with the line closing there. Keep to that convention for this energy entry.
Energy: 28 kWh
